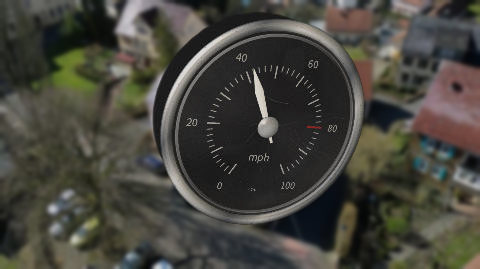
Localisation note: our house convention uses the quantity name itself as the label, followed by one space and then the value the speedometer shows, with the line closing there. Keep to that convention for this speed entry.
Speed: 42 mph
